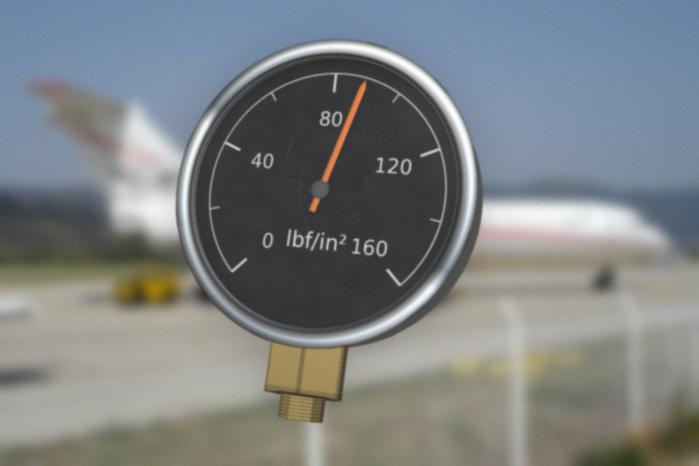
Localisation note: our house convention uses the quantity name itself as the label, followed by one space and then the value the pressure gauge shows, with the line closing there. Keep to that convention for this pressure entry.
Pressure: 90 psi
